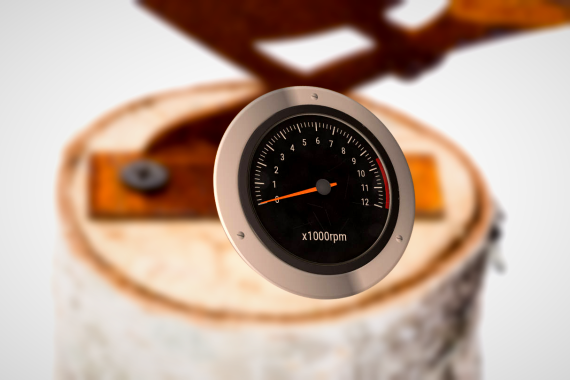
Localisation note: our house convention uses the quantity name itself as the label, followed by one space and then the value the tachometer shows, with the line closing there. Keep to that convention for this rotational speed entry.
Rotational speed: 0 rpm
